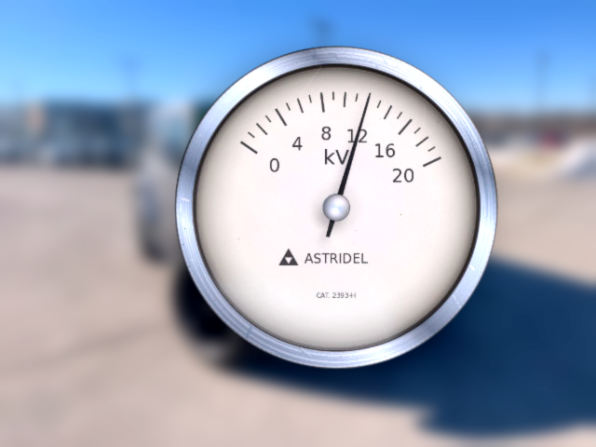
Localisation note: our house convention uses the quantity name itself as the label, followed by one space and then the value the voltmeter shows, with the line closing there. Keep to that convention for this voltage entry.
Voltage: 12 kV
